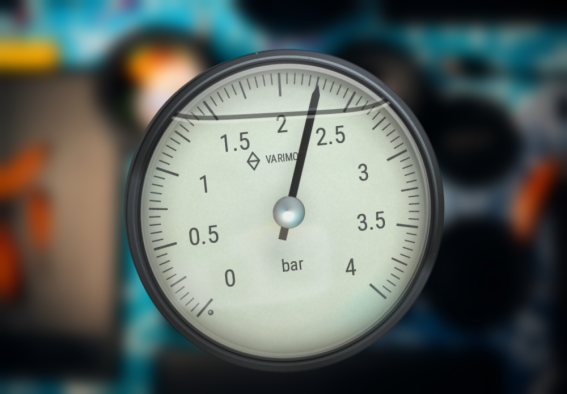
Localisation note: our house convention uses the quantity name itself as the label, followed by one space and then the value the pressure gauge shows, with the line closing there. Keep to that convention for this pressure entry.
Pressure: 2.25 bar
